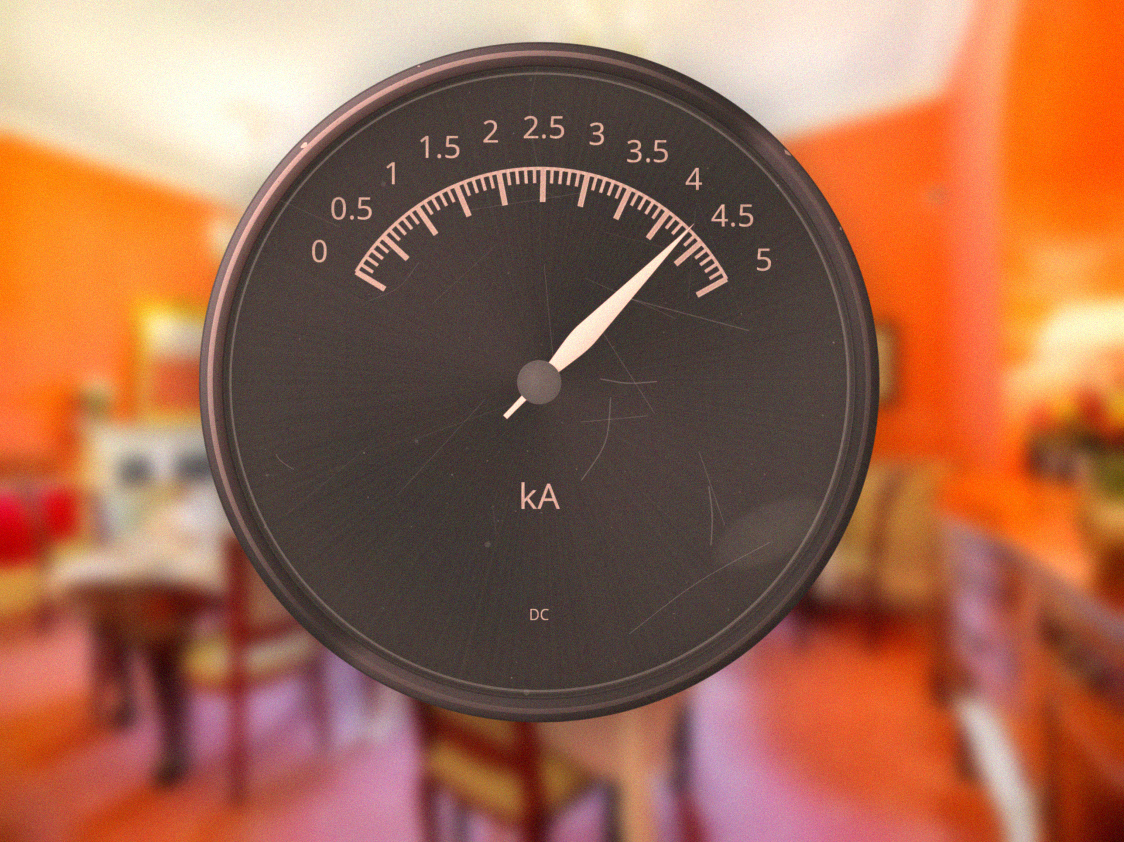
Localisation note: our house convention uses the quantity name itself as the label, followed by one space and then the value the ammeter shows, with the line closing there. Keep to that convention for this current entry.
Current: 4.3 kA
